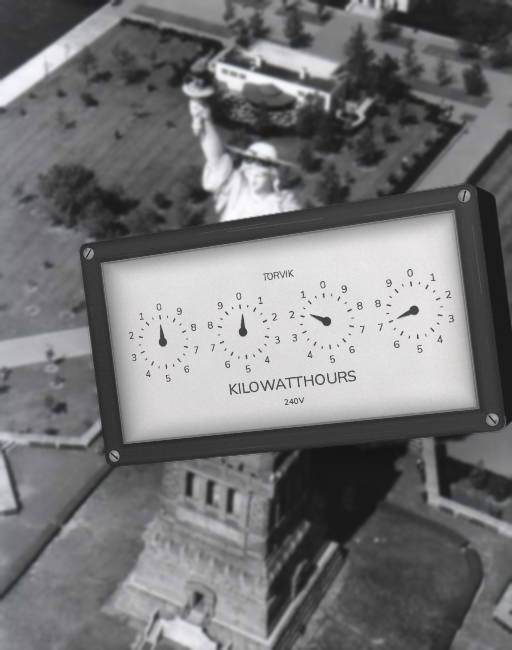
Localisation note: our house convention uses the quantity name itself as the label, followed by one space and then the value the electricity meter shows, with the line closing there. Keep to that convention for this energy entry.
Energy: 17 kWh
